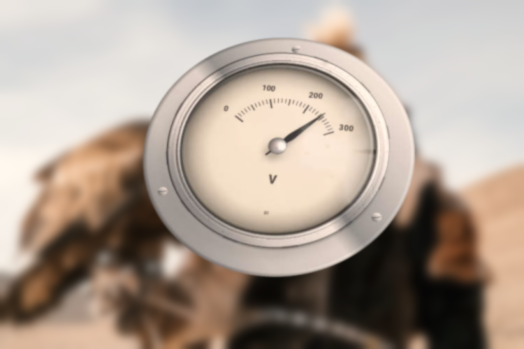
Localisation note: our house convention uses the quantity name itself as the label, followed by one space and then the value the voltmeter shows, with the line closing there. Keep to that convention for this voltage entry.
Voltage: 250 V
